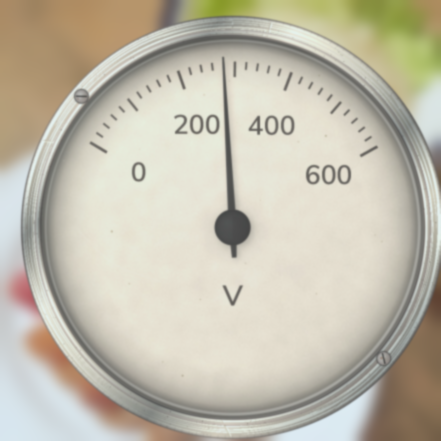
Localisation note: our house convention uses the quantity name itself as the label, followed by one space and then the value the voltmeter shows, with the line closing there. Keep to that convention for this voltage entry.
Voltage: 280 V
